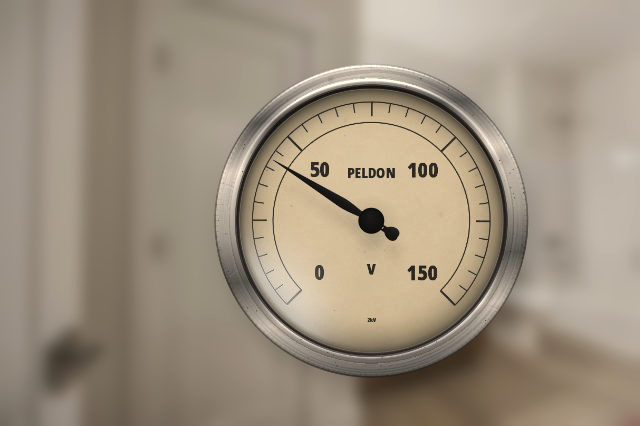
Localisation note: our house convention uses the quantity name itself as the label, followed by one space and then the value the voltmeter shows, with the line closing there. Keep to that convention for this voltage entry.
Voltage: 42.5 V
